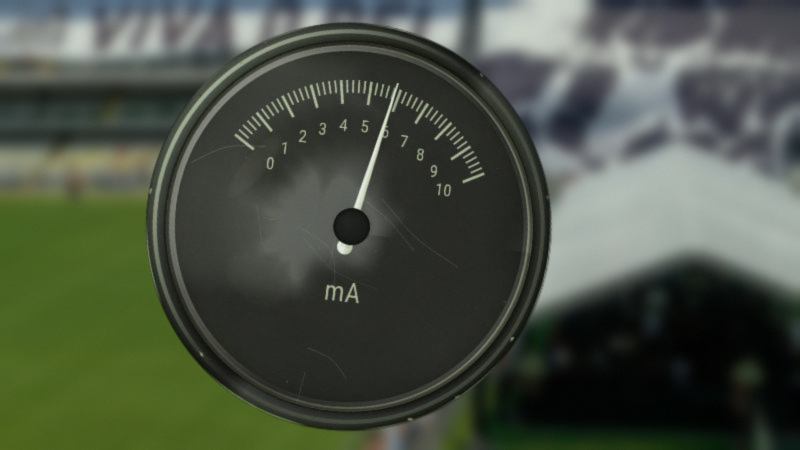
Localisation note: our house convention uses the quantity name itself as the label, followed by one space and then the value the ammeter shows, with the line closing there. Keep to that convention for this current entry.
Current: 5.8 mA
